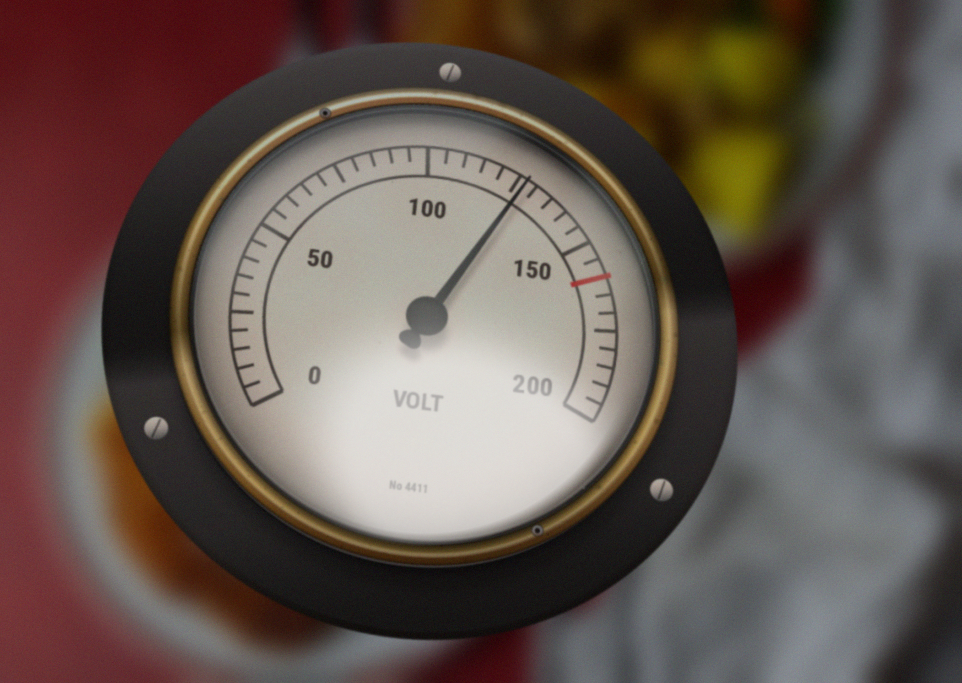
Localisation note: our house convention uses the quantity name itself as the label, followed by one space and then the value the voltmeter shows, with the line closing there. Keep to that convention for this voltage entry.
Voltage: 127.5 V
